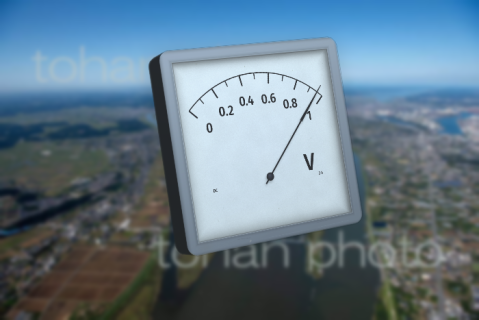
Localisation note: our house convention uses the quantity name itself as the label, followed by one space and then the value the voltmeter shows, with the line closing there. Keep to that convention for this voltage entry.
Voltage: 0.95 V
